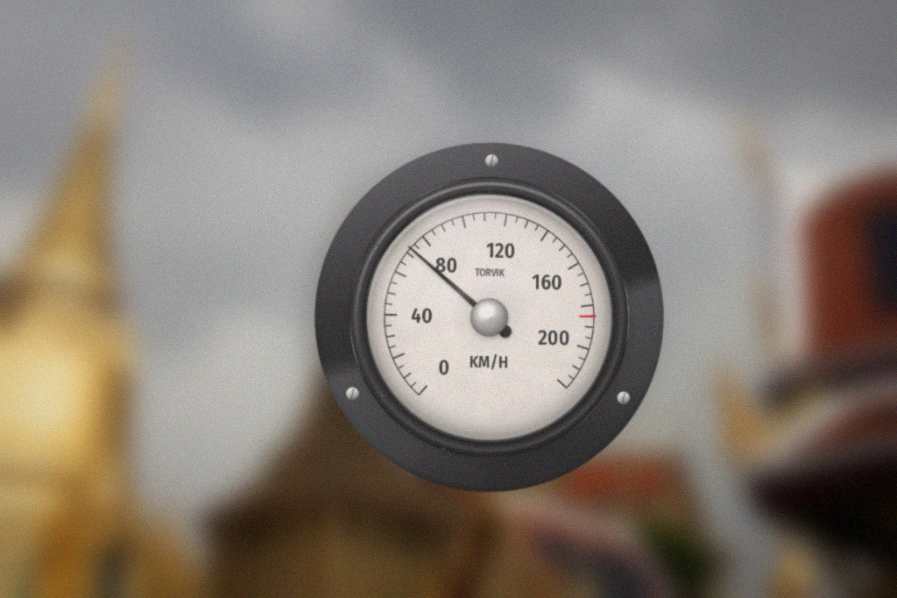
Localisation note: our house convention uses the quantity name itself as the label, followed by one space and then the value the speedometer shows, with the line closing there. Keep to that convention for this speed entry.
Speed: 72.5 km/h
